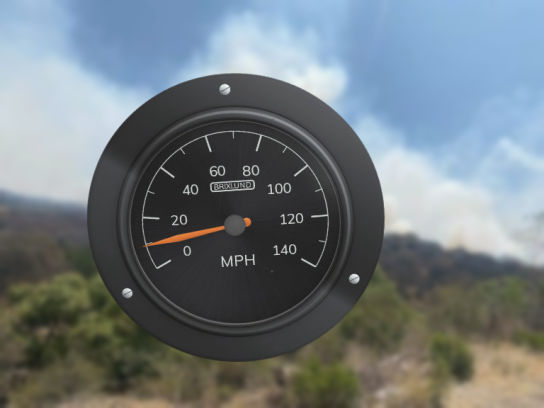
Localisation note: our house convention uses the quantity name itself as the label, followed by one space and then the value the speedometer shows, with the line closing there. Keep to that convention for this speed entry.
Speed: 10 mph
